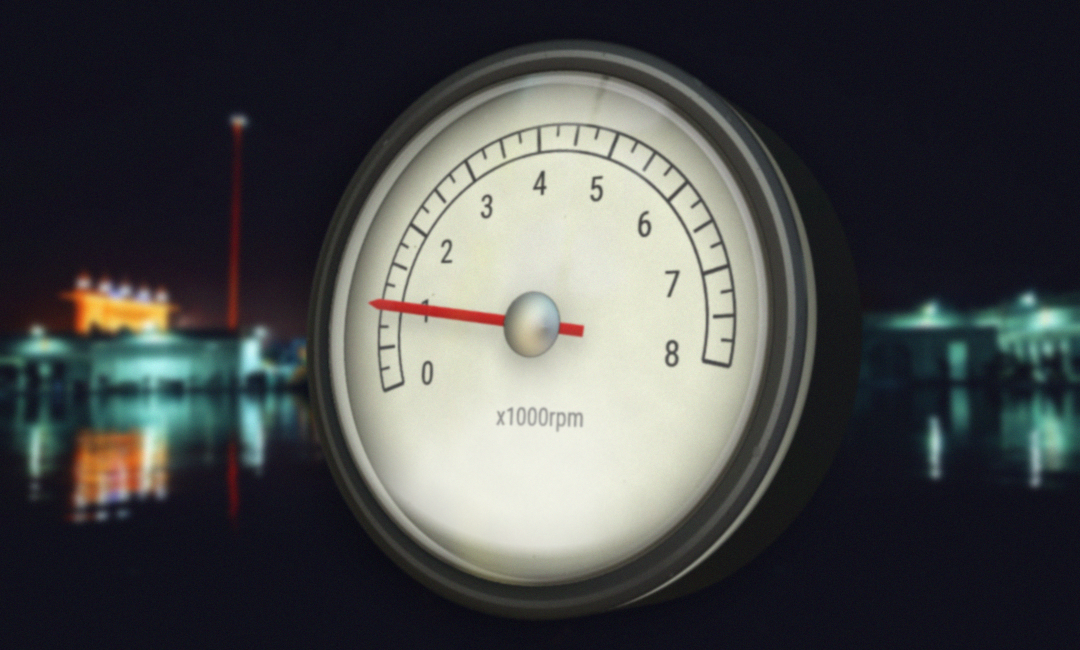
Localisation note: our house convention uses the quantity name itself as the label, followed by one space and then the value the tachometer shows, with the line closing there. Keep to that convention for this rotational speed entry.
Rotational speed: 1000 rpm
